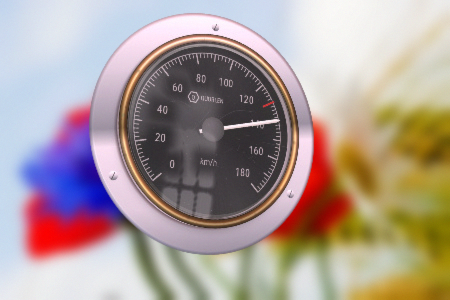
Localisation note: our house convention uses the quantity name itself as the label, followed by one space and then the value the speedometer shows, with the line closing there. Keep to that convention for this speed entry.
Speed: 140 km/h
